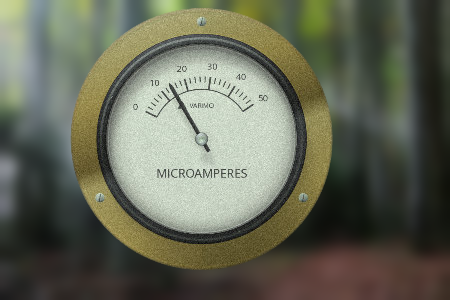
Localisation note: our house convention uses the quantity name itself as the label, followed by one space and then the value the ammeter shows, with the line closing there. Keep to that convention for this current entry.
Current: 14 µA
